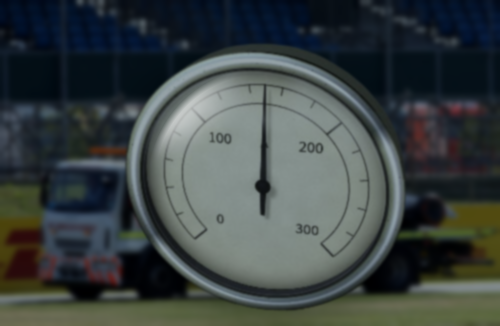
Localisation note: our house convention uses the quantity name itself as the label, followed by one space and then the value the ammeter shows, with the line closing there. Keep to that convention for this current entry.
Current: 150 A
